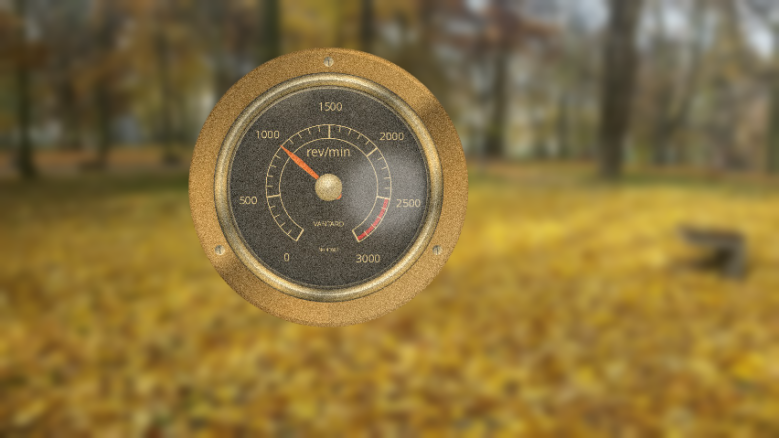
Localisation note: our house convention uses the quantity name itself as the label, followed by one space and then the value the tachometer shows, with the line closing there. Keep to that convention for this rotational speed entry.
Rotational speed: 1000 rpm
